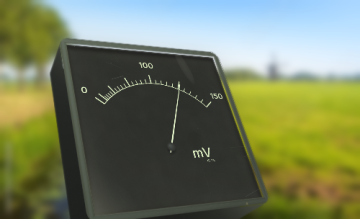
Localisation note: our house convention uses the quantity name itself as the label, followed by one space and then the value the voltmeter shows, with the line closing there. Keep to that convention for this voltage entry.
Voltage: 125 mV
